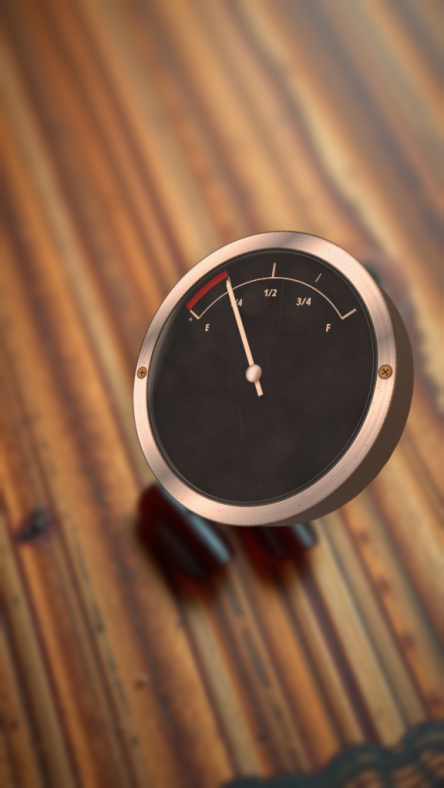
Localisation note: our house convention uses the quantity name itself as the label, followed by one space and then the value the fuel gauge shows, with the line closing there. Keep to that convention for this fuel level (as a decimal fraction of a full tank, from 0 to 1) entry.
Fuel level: 0.25
